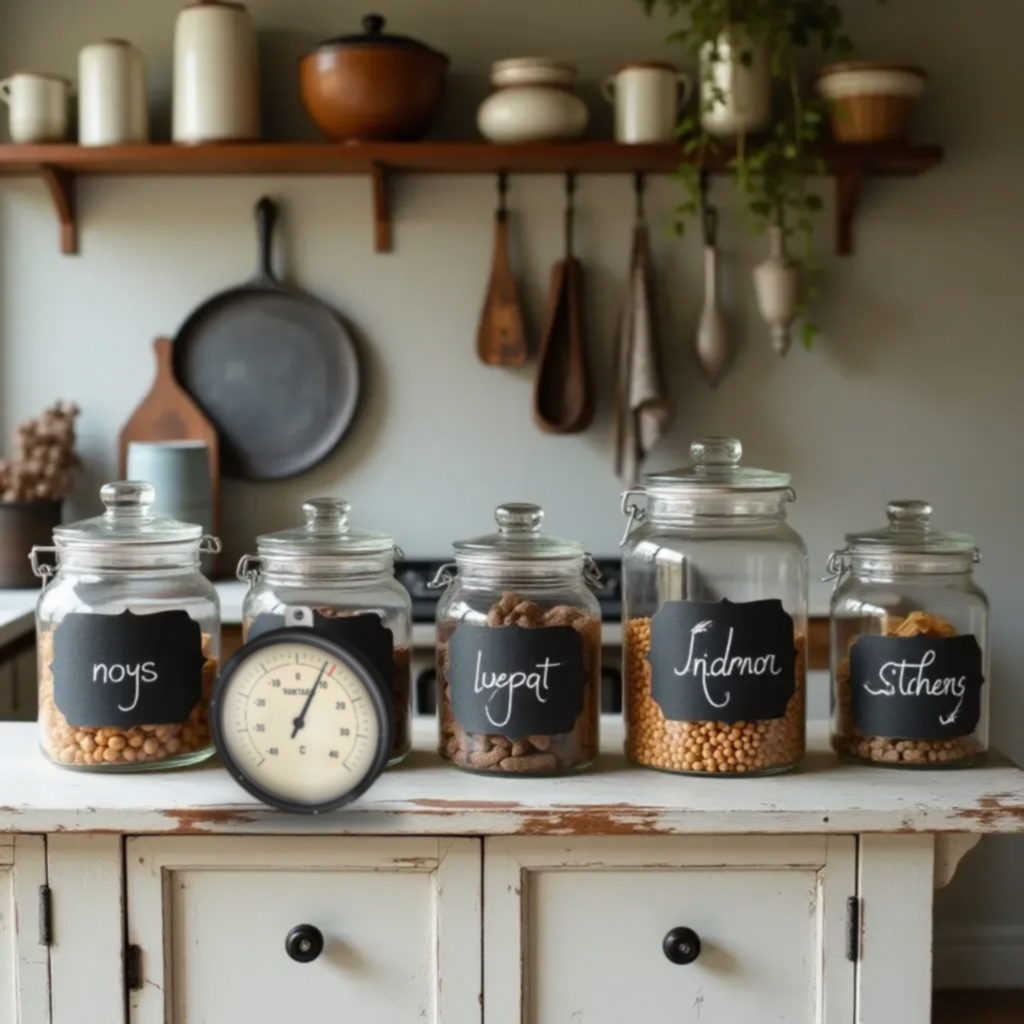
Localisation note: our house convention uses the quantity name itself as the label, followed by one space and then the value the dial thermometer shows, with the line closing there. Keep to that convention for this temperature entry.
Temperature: 8 °C
